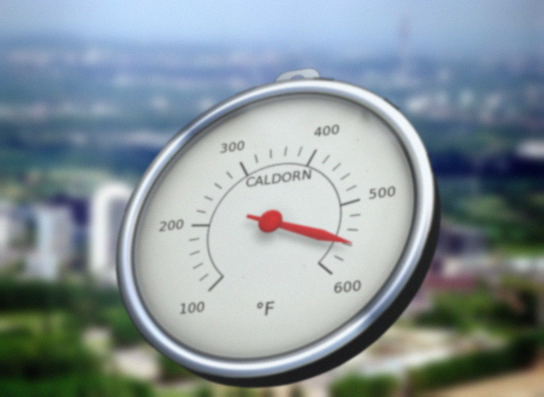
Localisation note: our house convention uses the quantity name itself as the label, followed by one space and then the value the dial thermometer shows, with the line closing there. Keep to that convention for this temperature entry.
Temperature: 560 °F
